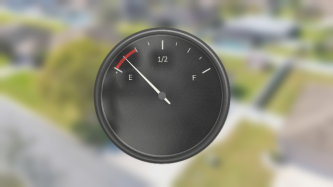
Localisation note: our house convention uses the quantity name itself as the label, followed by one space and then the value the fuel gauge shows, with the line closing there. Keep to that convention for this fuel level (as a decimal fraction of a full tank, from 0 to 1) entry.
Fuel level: 0.125
